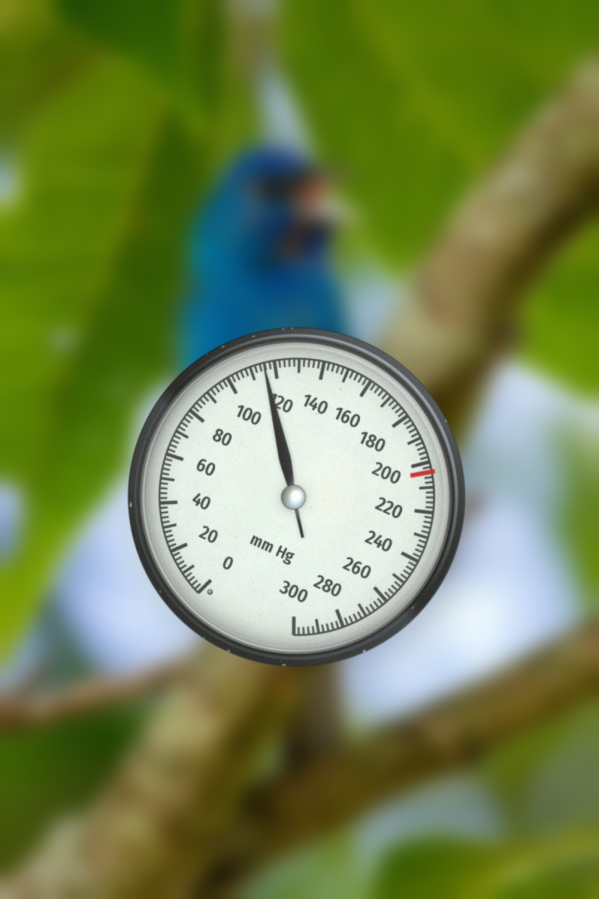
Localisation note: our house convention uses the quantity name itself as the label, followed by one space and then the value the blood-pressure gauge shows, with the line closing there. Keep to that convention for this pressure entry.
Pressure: 116 mmHg
